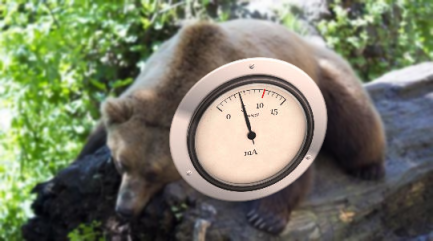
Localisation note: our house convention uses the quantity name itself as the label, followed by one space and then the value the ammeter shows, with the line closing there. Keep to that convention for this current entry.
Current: 5 mA
